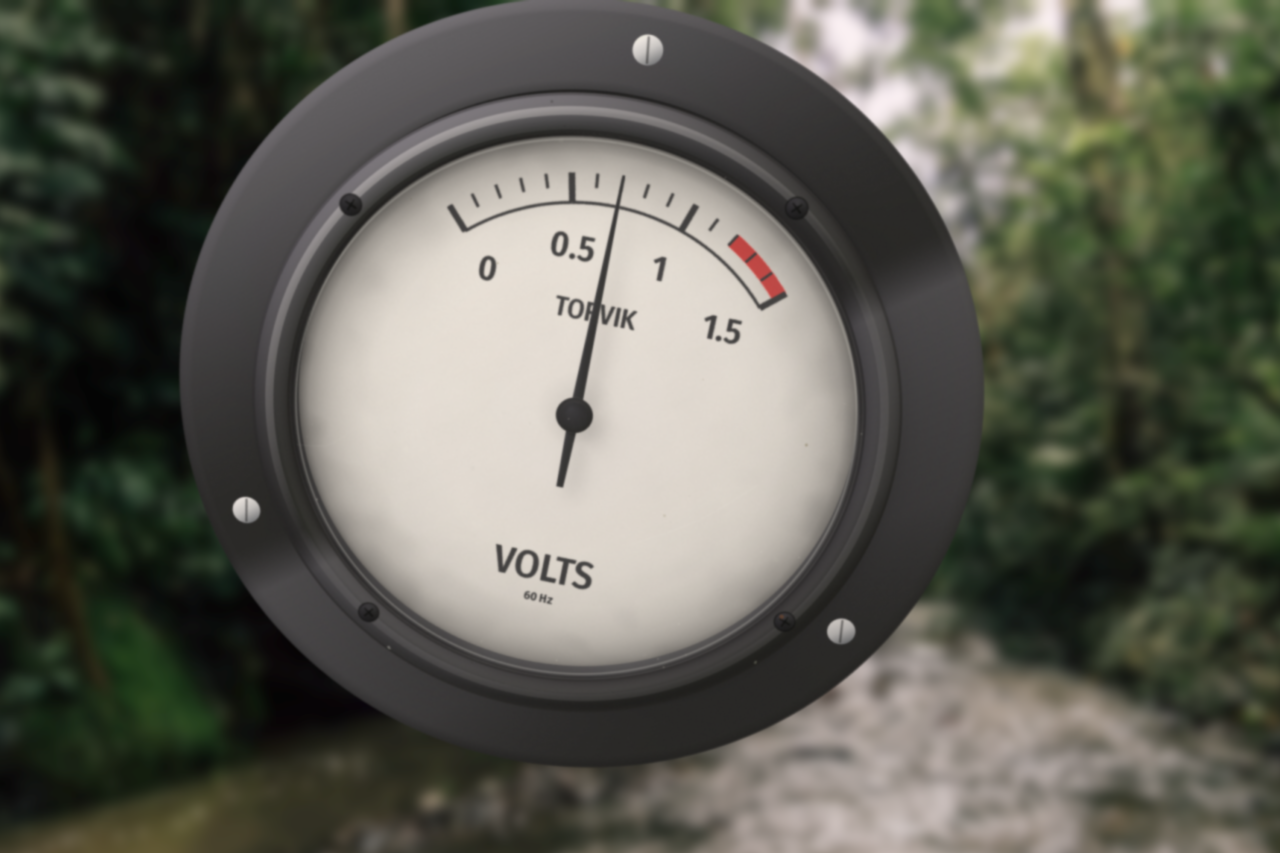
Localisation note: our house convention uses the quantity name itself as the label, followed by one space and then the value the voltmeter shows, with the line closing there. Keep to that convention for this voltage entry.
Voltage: 0.7 V
